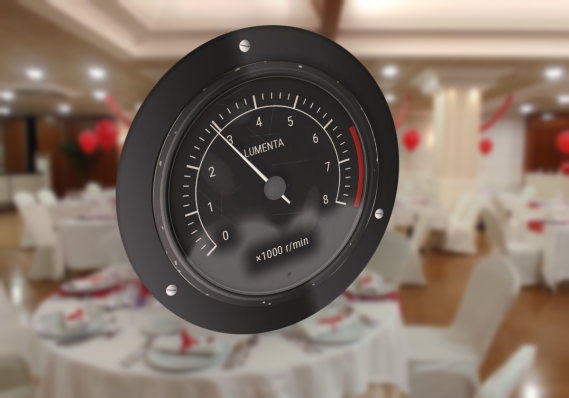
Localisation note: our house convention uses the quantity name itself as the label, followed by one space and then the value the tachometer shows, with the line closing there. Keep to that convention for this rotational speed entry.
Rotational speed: 2900 rpm
